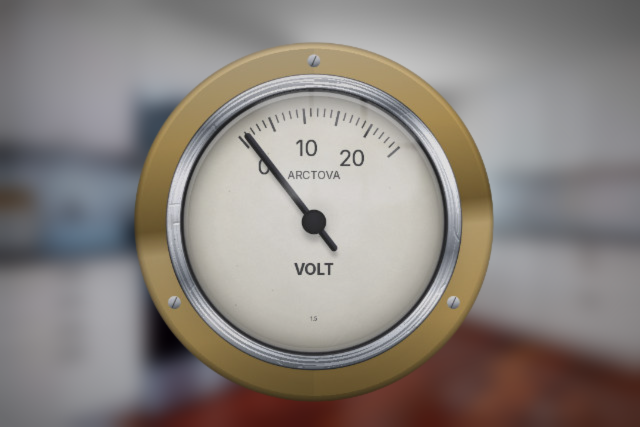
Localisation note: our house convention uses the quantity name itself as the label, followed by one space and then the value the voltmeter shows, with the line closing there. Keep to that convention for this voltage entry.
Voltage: 1 V
